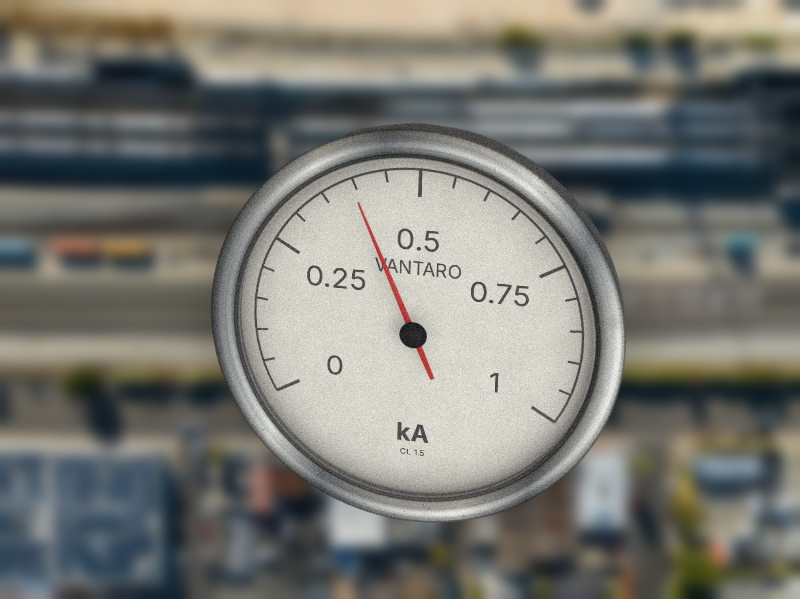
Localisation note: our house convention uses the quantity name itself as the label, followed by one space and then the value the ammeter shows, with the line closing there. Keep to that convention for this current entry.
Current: 0.4 kA
